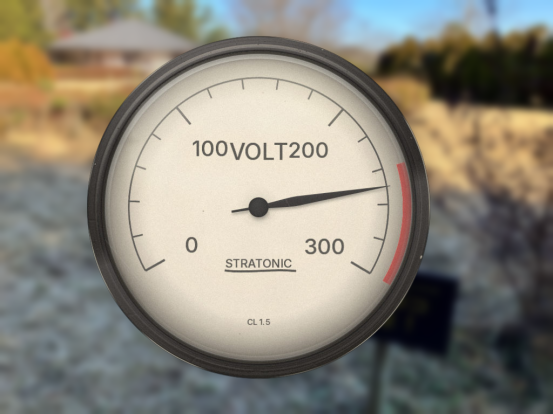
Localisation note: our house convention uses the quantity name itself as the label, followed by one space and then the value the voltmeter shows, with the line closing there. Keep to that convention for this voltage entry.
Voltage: 250 V
